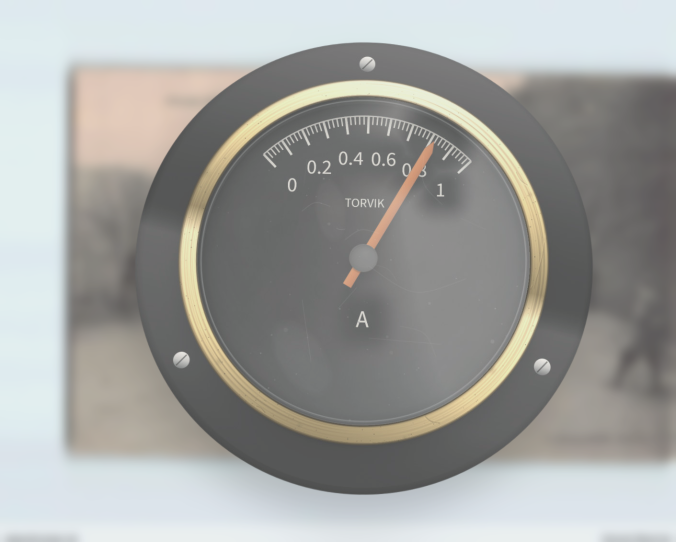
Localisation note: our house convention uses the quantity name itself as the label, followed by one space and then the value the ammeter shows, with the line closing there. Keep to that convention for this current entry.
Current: 0.82 A
